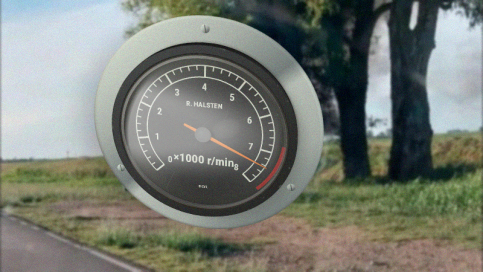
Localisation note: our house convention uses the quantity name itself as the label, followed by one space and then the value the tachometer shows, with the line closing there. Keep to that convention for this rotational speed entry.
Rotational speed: 7400 rpm
